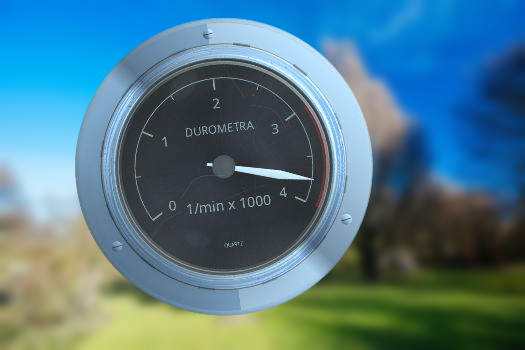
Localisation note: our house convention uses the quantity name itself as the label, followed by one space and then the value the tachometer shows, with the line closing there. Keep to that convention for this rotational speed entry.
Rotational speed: 3750 rpm
